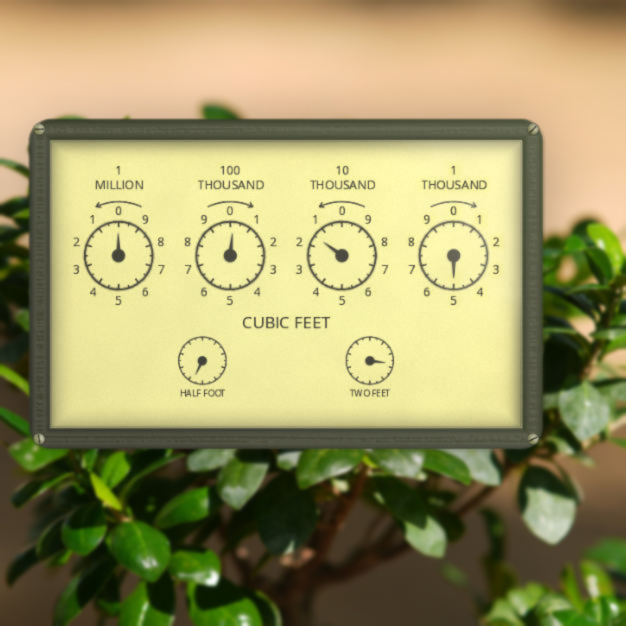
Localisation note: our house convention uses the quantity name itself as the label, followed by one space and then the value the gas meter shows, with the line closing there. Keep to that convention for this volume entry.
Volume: 1500 ft³
